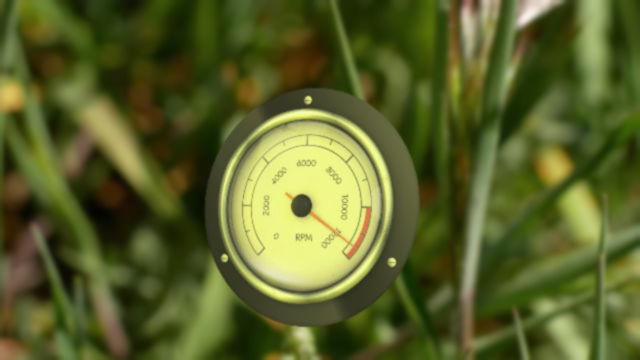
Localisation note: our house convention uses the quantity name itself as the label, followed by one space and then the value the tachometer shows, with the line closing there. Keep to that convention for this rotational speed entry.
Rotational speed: 11500 rpm
